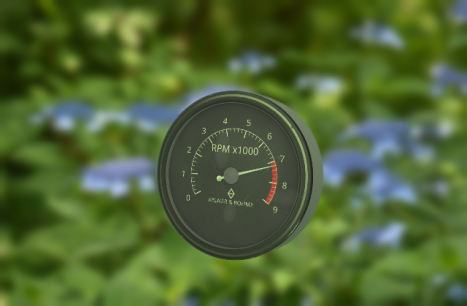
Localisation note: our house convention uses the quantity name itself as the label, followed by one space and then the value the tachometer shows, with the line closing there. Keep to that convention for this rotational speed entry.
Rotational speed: 7200 rpm
